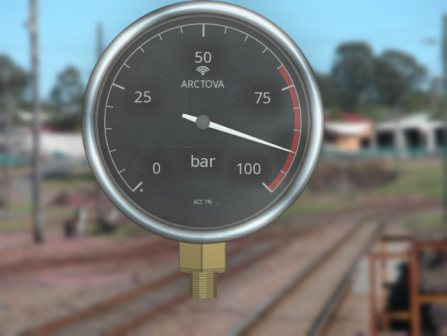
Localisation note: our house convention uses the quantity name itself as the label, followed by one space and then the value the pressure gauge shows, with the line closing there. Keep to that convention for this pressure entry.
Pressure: 90 bar
